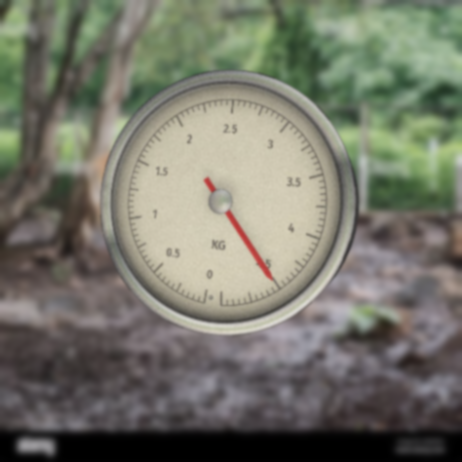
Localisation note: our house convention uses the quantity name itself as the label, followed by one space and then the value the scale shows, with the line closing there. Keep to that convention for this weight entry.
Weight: 4.5 kg
